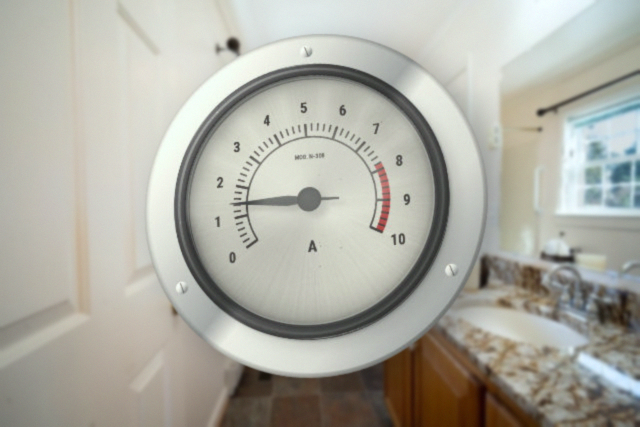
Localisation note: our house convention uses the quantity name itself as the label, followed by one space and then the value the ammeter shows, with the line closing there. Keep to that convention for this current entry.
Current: 1.4 A
